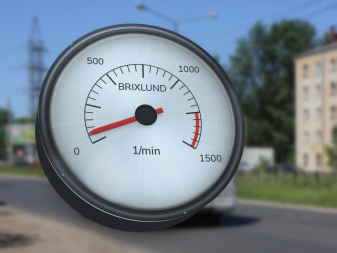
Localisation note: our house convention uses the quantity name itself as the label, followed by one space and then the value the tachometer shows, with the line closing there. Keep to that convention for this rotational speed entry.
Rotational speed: 50 rpm
